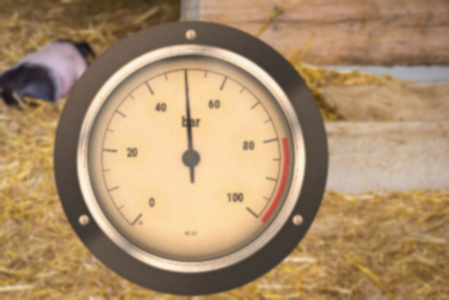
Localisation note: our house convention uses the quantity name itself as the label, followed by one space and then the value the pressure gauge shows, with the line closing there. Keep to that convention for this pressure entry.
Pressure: 50 bar
